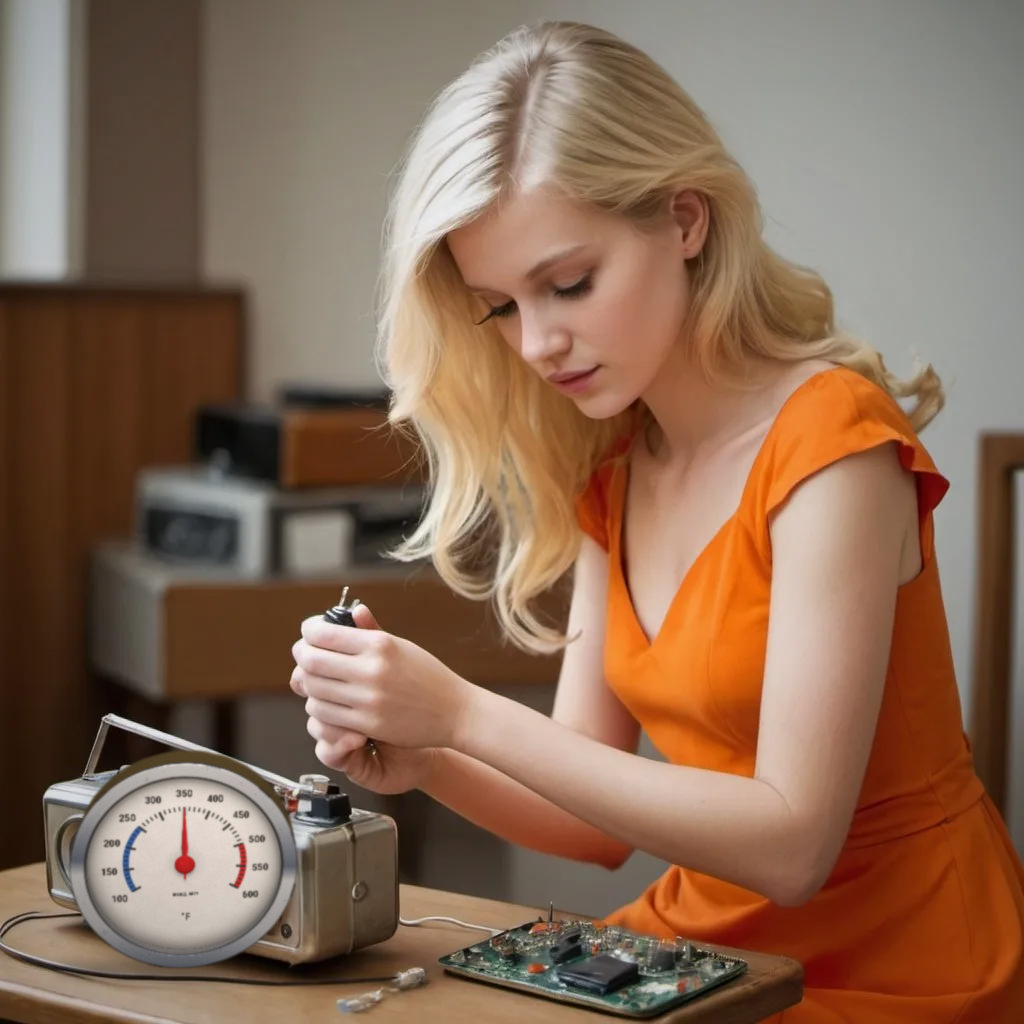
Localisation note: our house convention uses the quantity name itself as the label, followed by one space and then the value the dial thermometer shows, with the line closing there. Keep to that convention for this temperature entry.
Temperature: 350 °F
